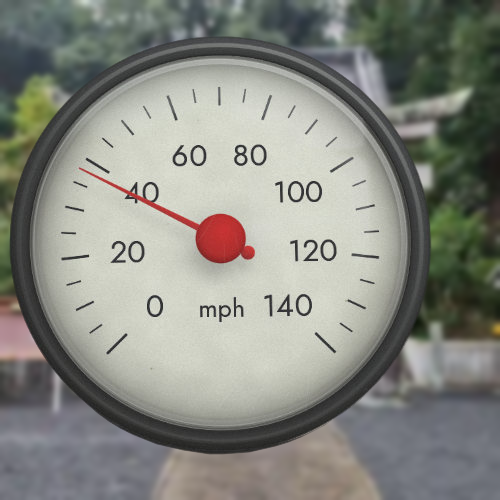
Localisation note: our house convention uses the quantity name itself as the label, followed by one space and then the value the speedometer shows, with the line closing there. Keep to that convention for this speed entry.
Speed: 37.5 mph
